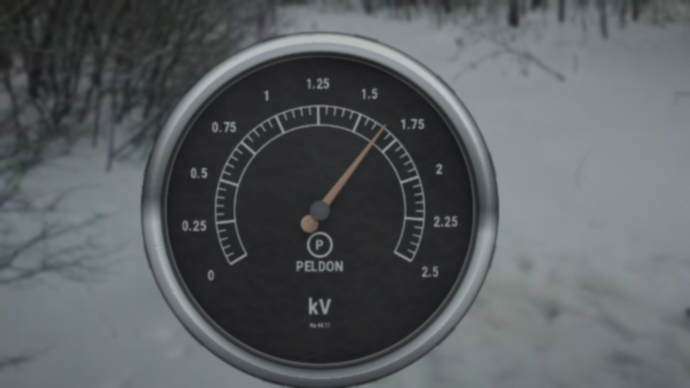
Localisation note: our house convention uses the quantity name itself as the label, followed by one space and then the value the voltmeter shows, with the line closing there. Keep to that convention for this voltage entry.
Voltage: 1.65 kV
